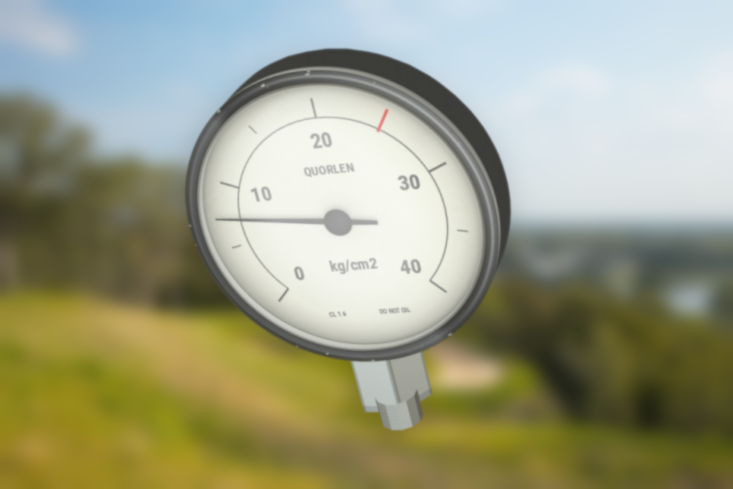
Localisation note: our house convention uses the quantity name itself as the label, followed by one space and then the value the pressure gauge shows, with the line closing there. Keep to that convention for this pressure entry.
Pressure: 7.5 kg/cm²
